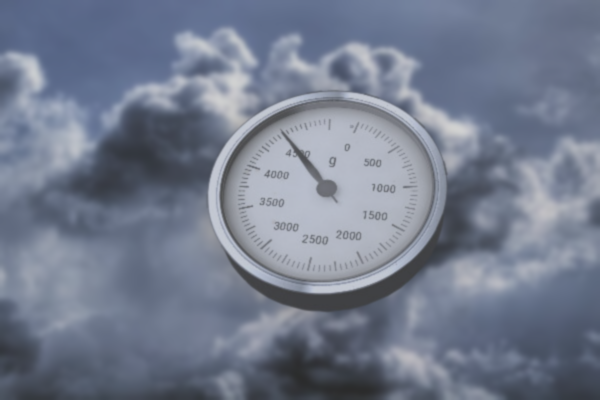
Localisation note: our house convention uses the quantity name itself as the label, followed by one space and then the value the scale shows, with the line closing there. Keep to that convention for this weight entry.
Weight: 4500 g
